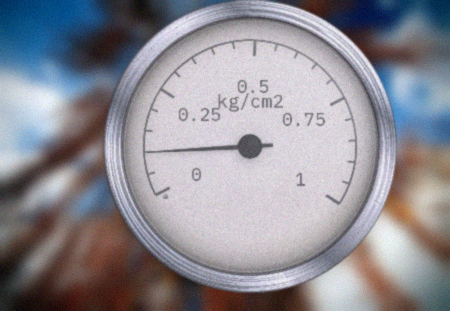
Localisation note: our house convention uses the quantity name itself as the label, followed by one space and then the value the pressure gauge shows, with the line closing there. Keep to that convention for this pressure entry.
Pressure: 0.1 kg/cm²
